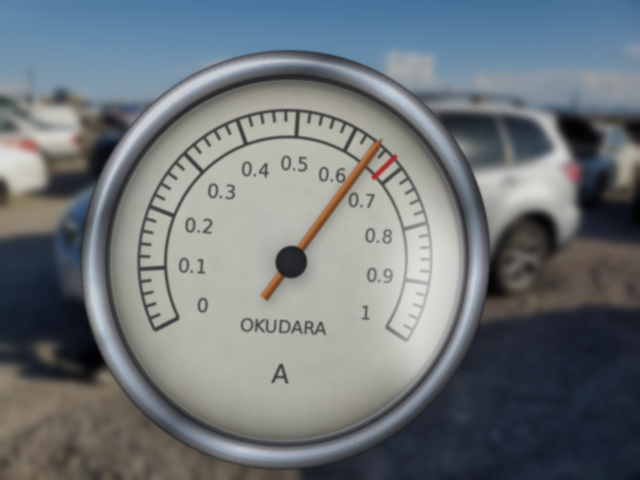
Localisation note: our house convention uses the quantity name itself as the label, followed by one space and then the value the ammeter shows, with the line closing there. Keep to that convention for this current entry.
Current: 0.64 A
